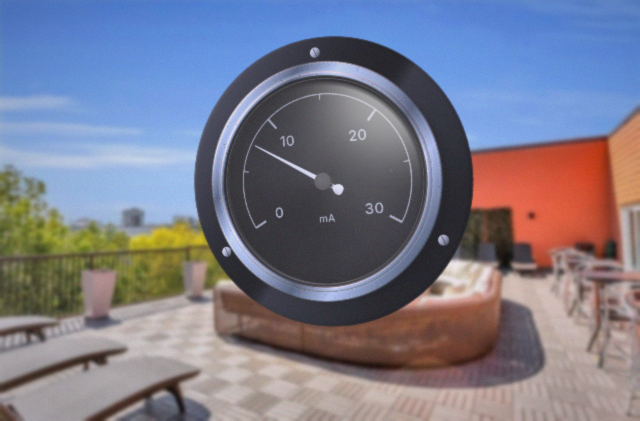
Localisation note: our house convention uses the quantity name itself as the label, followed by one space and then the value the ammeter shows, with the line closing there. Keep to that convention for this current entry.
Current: 7.5 mA
